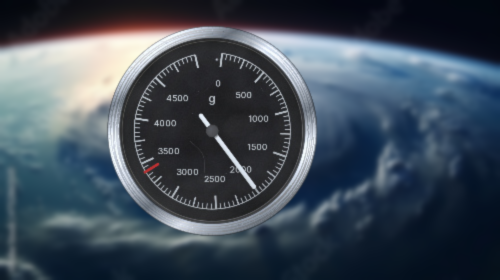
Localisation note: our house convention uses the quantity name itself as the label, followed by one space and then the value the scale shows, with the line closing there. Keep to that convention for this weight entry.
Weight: 2000 g
